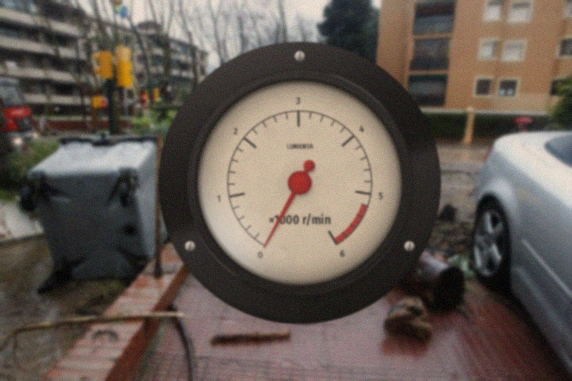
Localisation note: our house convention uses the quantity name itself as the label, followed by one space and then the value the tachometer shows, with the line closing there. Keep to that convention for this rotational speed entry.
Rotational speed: 0 rpm
